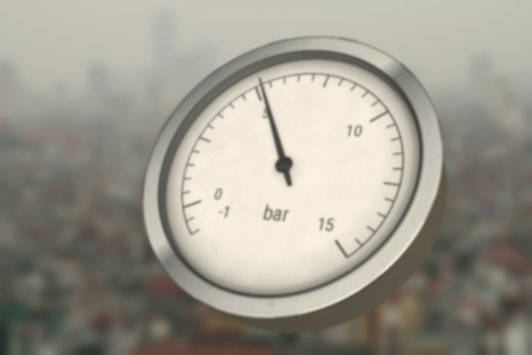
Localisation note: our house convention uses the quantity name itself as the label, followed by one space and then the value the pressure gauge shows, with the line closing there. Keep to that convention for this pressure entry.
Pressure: 5.25 bar
